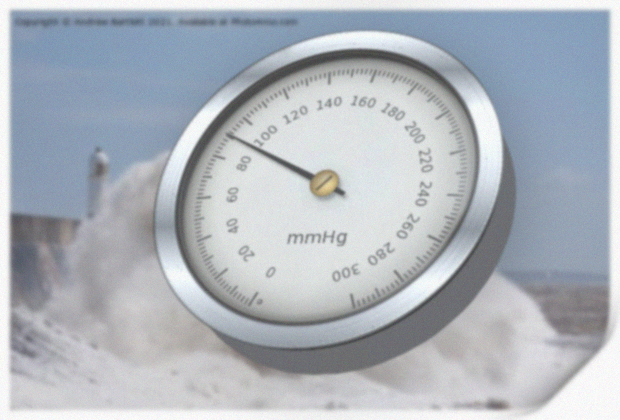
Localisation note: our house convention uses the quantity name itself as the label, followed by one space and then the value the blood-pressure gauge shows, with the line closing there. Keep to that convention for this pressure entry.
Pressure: 90 mmHg
